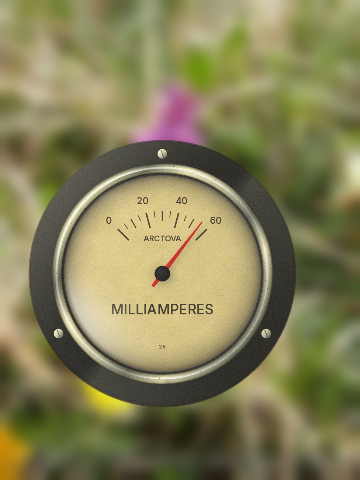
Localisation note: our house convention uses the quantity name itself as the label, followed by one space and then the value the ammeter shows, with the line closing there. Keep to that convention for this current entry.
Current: 55 mA
